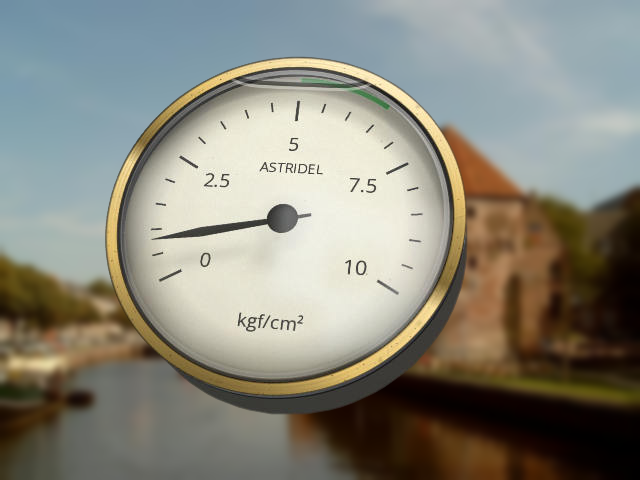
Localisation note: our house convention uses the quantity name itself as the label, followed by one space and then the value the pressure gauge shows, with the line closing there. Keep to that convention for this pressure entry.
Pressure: 0.75 kg/cm²
